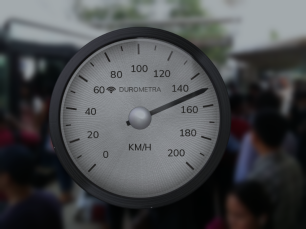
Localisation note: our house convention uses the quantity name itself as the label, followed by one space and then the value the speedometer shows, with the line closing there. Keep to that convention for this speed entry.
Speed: 150 km/h
